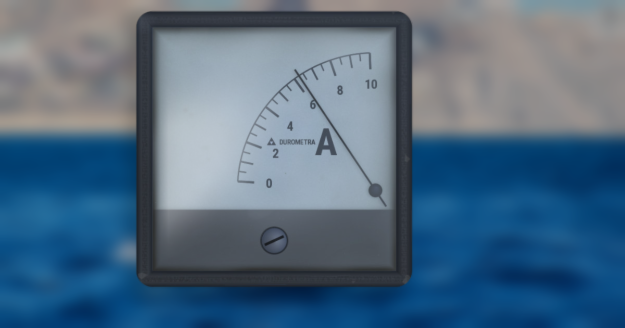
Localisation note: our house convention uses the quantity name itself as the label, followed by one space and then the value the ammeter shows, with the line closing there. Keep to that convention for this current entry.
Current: 6.25 A
